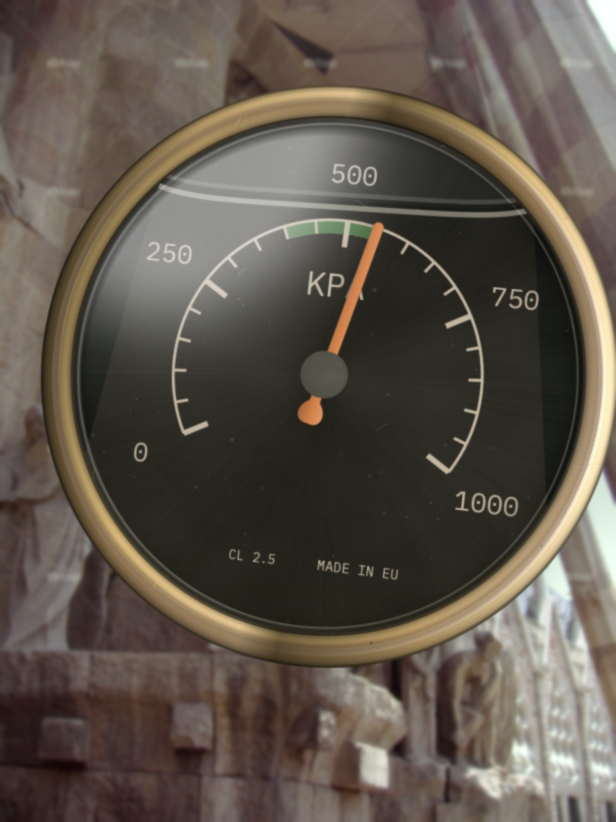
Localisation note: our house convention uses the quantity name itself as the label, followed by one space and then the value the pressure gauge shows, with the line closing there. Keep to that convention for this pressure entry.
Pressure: 550 kPa
